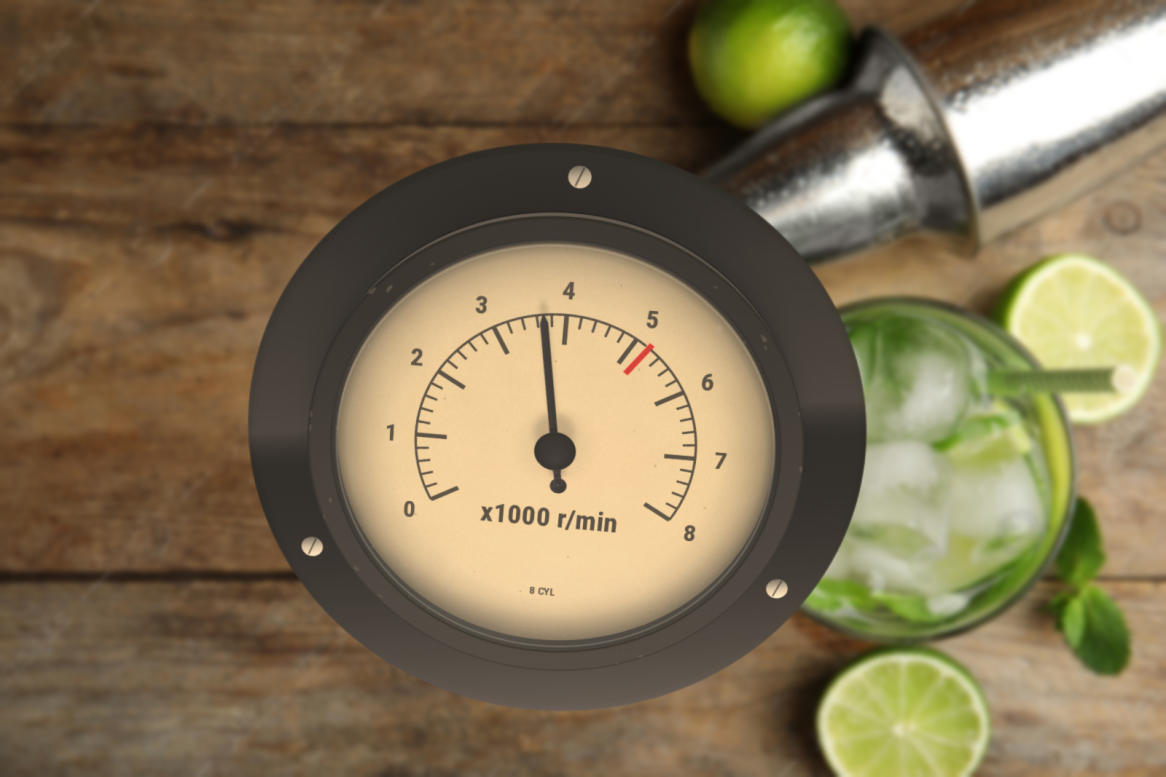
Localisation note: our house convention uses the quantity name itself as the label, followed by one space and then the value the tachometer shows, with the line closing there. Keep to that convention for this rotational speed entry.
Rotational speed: 3700 rpm
